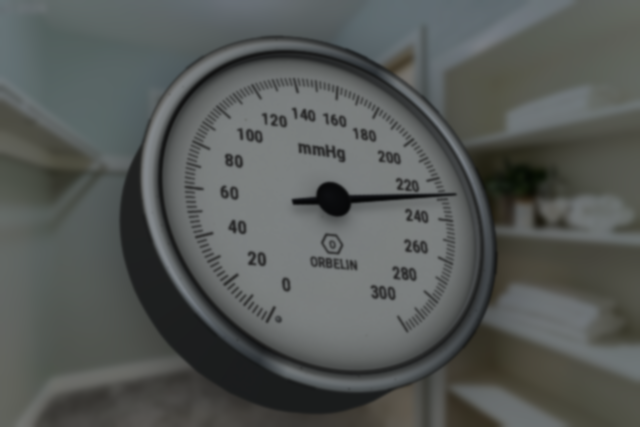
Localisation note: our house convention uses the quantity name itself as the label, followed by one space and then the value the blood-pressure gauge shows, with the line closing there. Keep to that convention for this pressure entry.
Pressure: 230 mmHg
